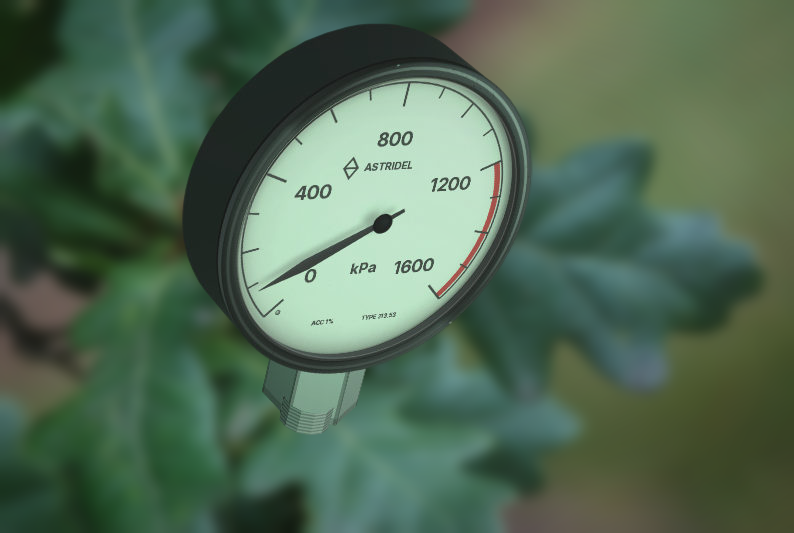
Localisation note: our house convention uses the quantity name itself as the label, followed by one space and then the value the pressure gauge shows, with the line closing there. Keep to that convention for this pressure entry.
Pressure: 100 kPa
